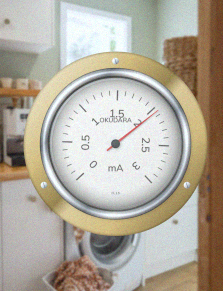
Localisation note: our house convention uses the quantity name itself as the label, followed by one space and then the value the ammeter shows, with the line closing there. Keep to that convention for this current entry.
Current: 2.05 mA
